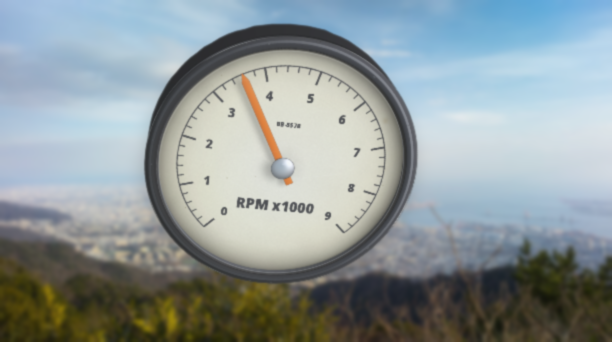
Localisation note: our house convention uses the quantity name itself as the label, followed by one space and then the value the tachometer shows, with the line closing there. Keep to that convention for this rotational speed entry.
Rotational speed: 3600 rpm
